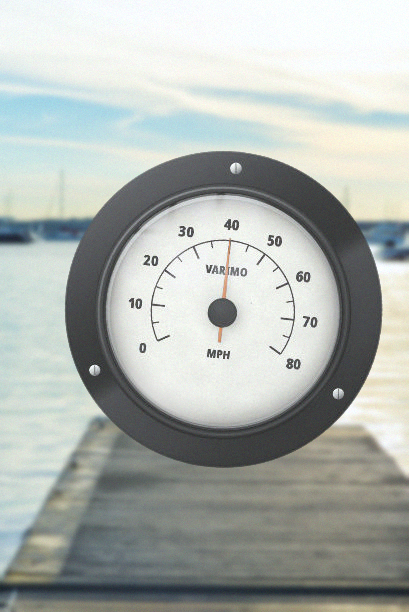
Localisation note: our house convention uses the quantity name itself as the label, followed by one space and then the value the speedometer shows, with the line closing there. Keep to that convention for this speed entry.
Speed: 40 mph
